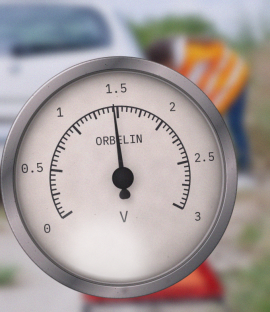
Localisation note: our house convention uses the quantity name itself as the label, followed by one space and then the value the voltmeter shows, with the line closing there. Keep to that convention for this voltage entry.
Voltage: 1.45 V
